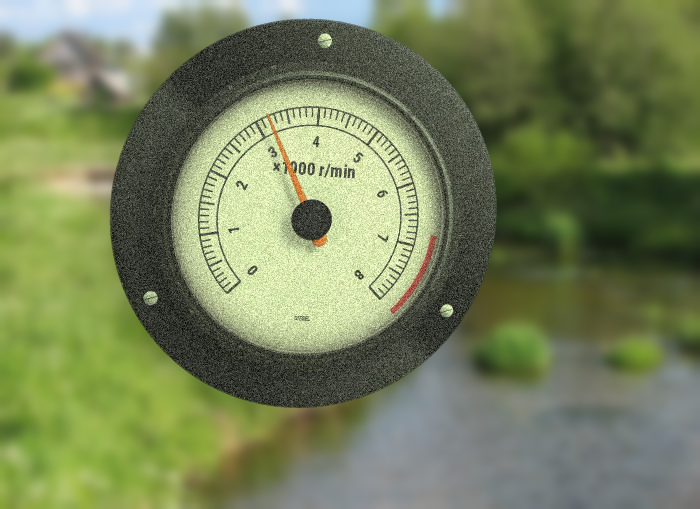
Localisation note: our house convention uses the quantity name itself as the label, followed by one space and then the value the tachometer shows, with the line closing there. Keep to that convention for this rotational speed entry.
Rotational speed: 3200 rpm
